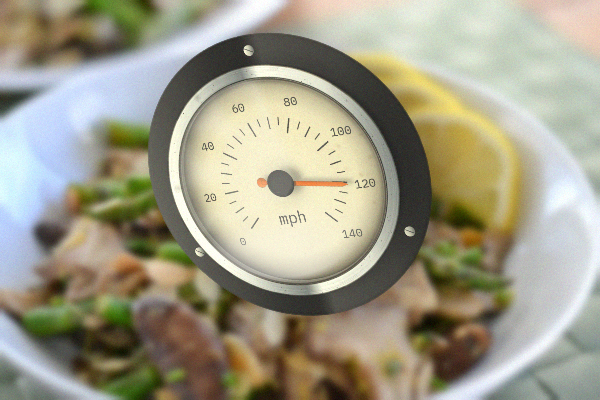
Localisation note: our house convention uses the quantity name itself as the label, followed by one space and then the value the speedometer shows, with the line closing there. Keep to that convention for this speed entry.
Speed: 120 mph
